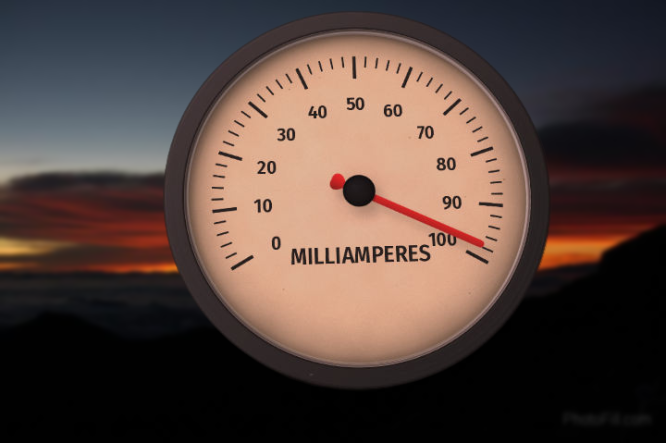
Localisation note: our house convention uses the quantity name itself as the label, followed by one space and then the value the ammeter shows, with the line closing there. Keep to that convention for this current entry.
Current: 98 mA
